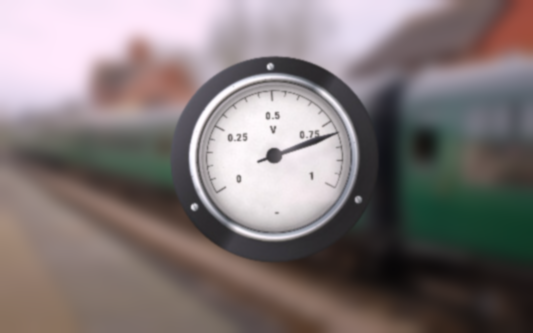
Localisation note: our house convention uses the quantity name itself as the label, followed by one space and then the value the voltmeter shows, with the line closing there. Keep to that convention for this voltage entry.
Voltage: 0.8 V
